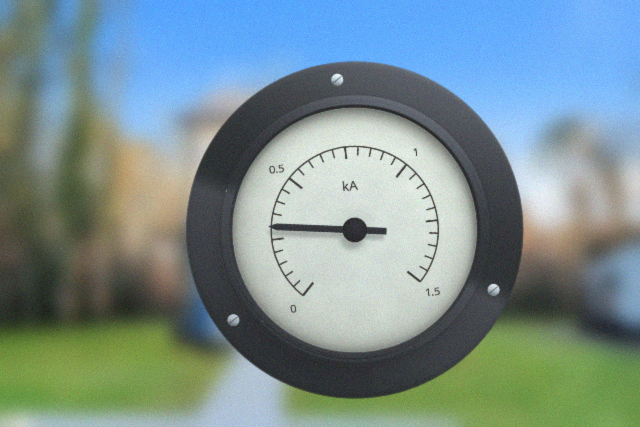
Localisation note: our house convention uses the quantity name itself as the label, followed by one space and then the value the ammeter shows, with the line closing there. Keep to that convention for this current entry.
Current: 0.3 kA
